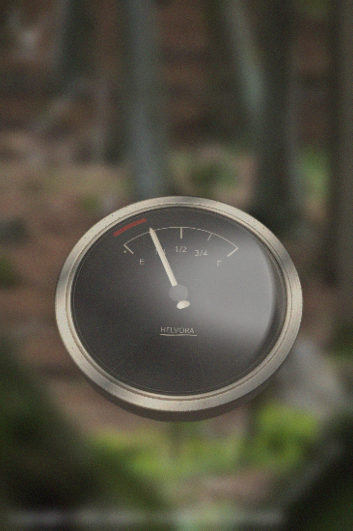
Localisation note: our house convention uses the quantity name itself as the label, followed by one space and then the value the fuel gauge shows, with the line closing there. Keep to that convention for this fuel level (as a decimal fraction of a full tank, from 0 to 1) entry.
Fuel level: 0.25
